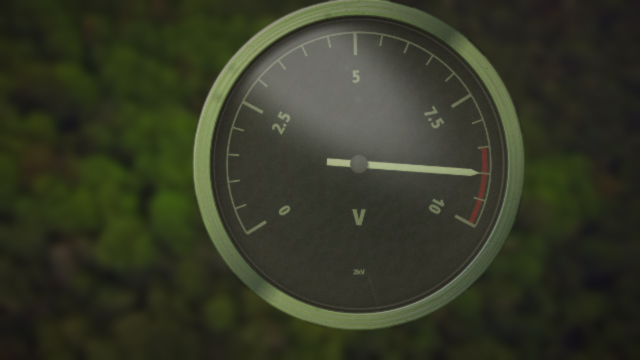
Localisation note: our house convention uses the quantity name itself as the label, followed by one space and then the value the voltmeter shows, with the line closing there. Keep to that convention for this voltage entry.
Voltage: 9 V
